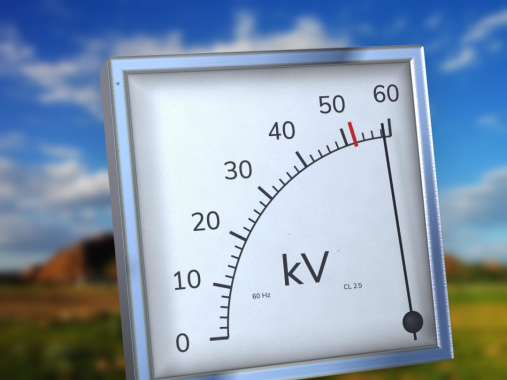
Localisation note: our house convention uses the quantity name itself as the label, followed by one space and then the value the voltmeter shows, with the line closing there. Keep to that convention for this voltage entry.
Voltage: 58 kV
